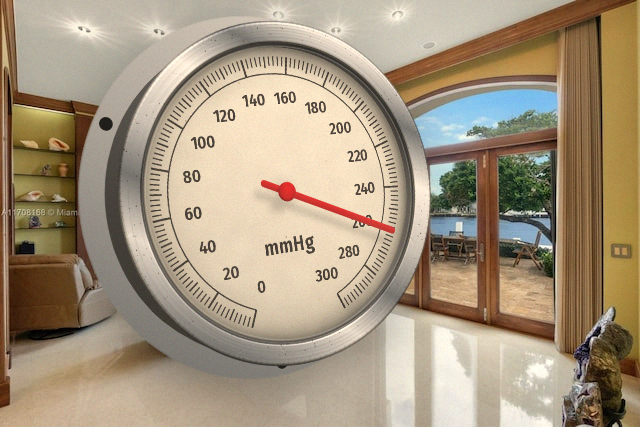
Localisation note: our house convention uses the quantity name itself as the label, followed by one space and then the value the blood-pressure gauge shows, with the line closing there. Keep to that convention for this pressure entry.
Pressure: 260 mmHg
